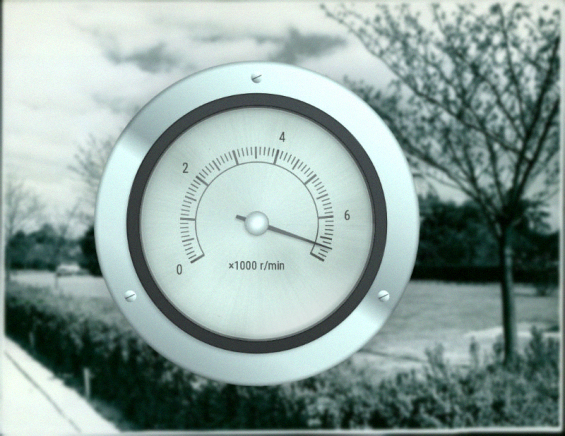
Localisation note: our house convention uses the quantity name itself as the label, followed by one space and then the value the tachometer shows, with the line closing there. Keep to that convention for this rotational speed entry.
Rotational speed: 6700 rpm
